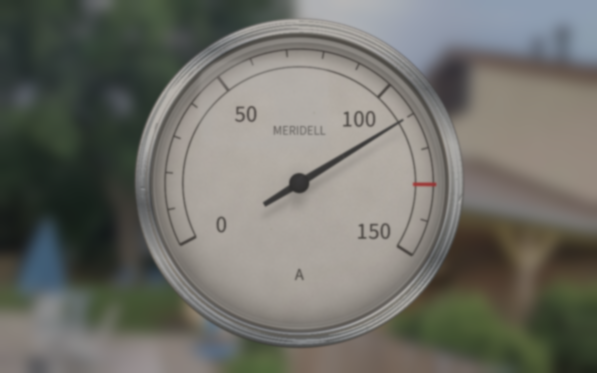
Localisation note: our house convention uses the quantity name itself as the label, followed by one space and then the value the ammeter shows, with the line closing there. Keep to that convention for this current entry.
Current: 110 A
